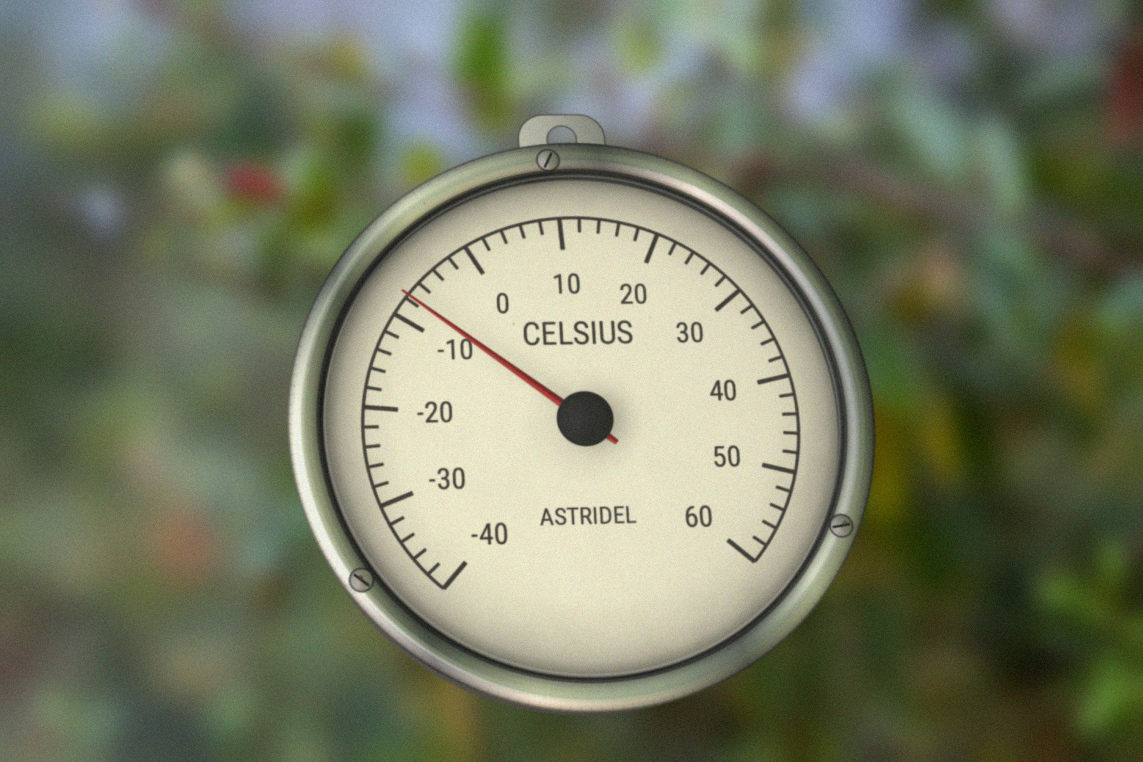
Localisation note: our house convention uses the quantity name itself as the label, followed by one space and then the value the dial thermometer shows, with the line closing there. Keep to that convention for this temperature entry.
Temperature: -8 °C
